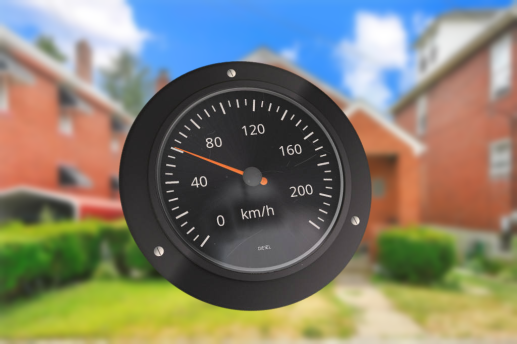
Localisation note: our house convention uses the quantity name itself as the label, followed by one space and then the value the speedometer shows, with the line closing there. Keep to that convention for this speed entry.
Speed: 60 km/h
